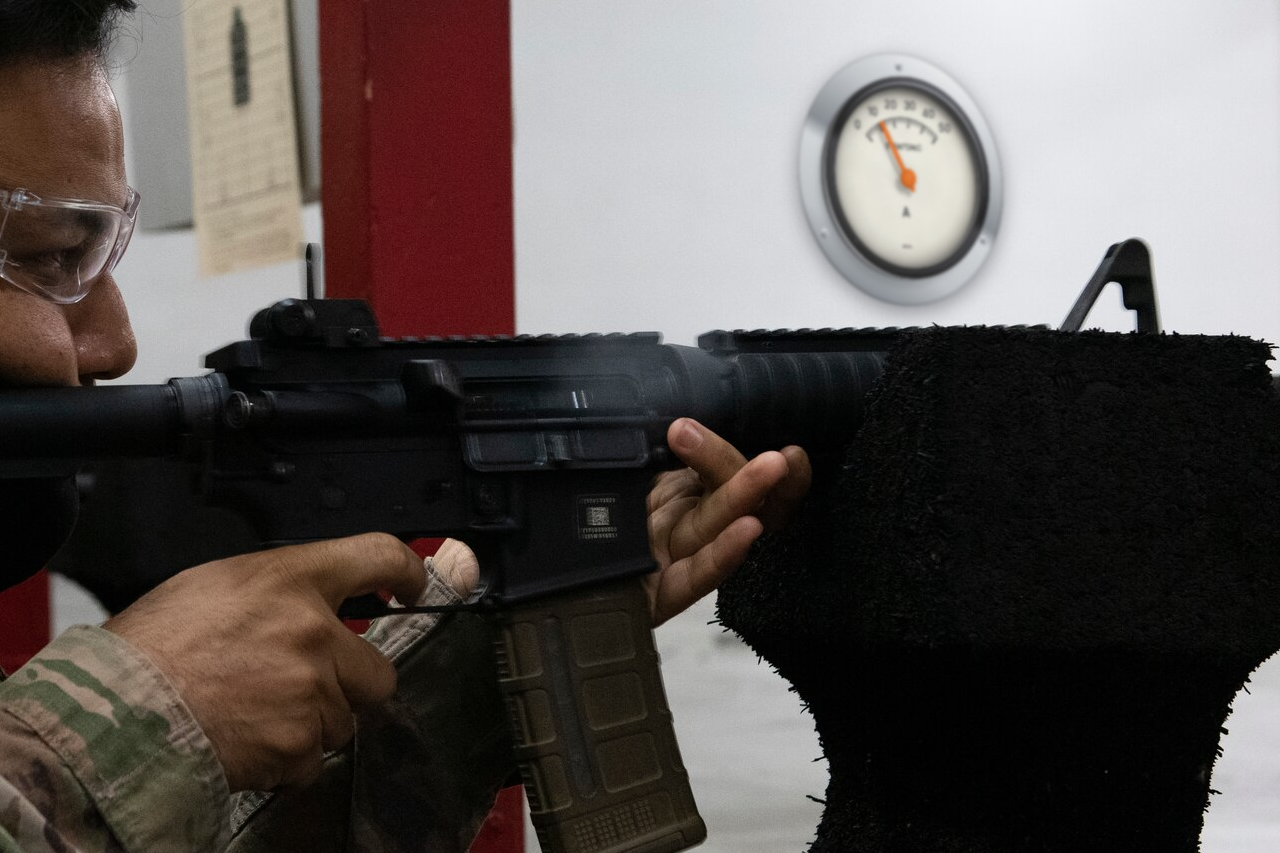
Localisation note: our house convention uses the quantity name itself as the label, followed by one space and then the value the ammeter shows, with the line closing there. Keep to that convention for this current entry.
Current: 10 A
